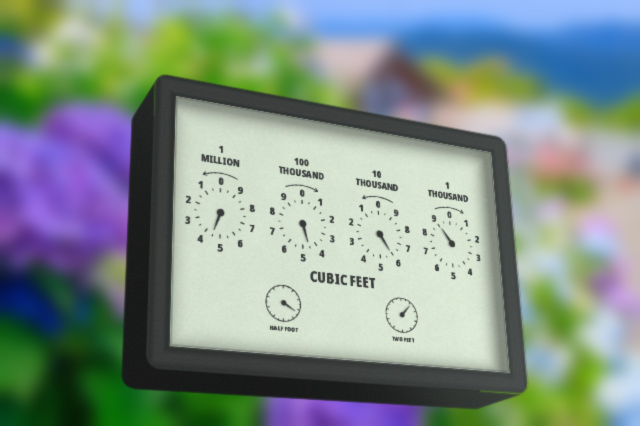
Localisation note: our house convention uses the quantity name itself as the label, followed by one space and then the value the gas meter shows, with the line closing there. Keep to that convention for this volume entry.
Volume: 445900 ft³
